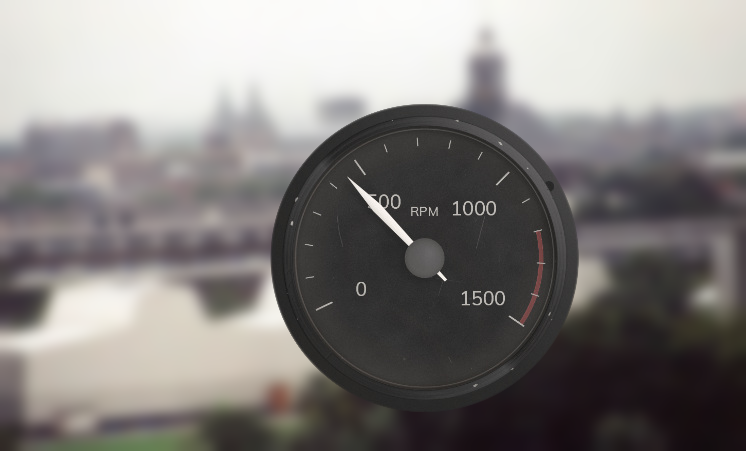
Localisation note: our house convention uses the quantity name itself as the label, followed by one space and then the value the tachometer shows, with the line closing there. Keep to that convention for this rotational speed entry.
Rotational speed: 450 rpm
